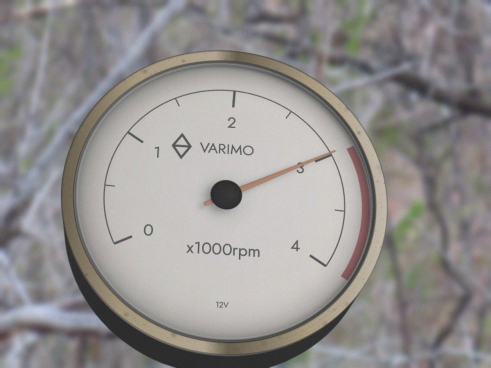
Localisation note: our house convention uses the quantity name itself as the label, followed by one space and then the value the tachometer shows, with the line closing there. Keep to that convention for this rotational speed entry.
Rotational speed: 3000 rpm
